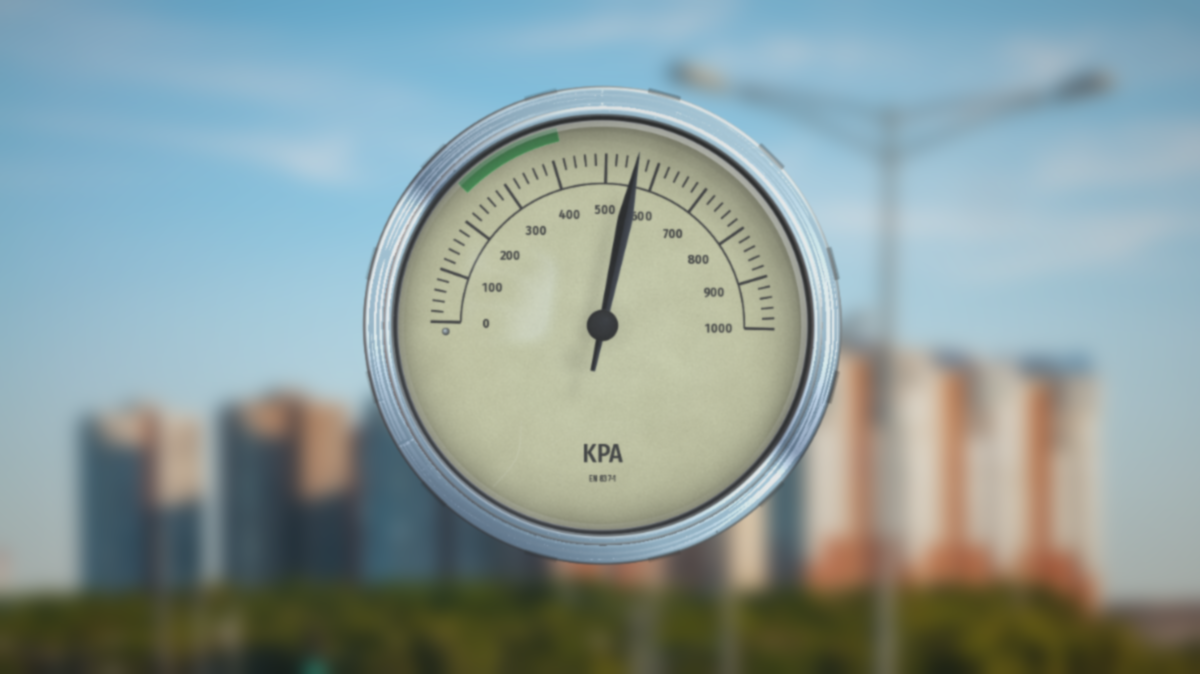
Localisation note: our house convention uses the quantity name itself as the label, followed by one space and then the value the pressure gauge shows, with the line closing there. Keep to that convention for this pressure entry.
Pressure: 560 kPa
